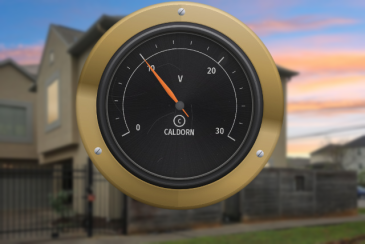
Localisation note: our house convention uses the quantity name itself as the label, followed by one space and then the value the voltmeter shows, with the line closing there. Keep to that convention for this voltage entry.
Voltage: 10 V
